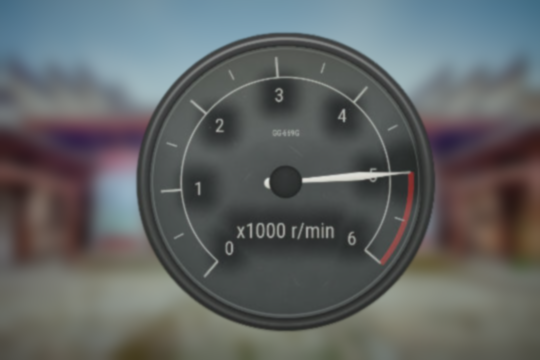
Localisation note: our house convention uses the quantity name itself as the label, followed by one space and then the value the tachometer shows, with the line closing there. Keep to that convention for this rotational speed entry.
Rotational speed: 5000 rpm
